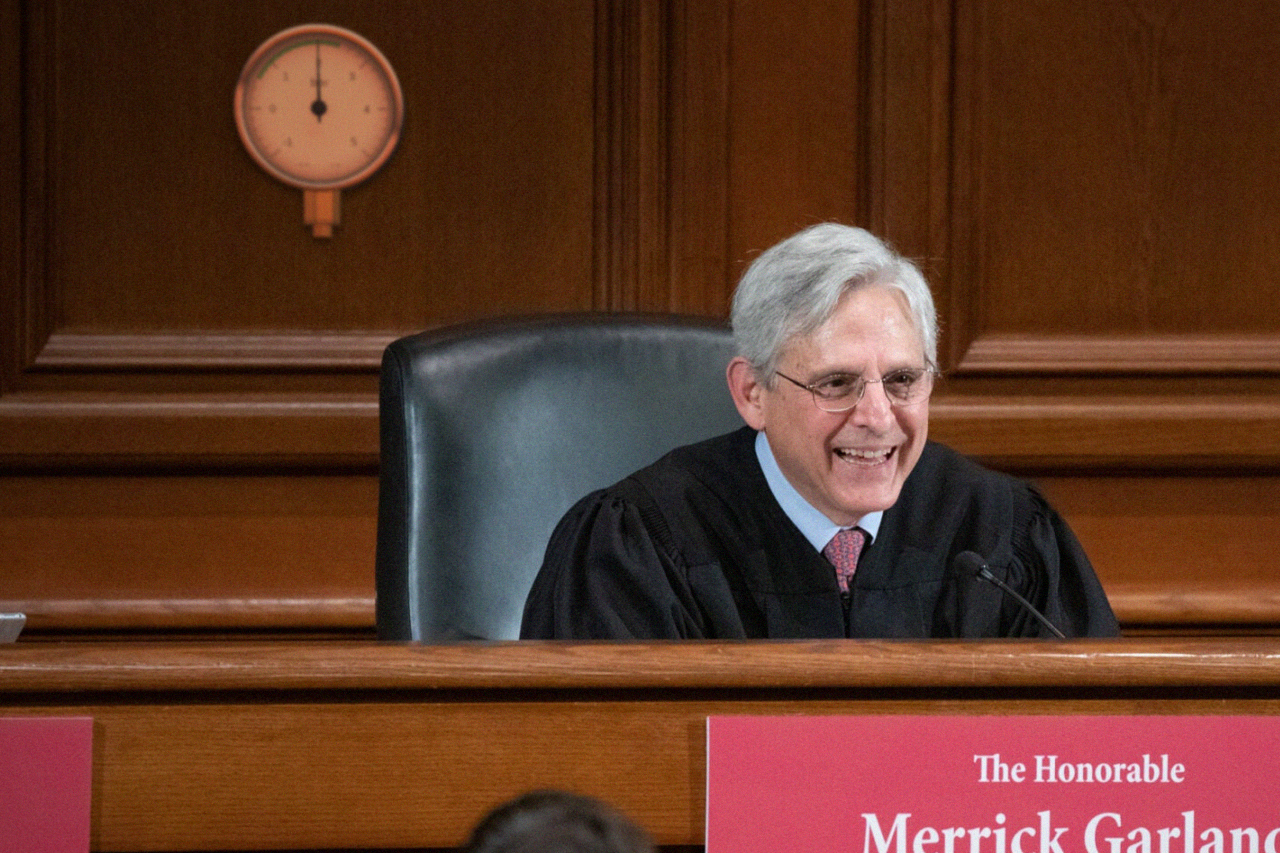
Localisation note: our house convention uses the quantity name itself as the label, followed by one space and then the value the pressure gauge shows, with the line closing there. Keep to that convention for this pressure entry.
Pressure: 2 bar
